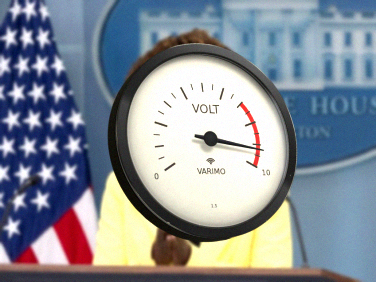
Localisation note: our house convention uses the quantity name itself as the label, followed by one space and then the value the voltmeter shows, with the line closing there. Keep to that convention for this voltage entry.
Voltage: 9.25 V
